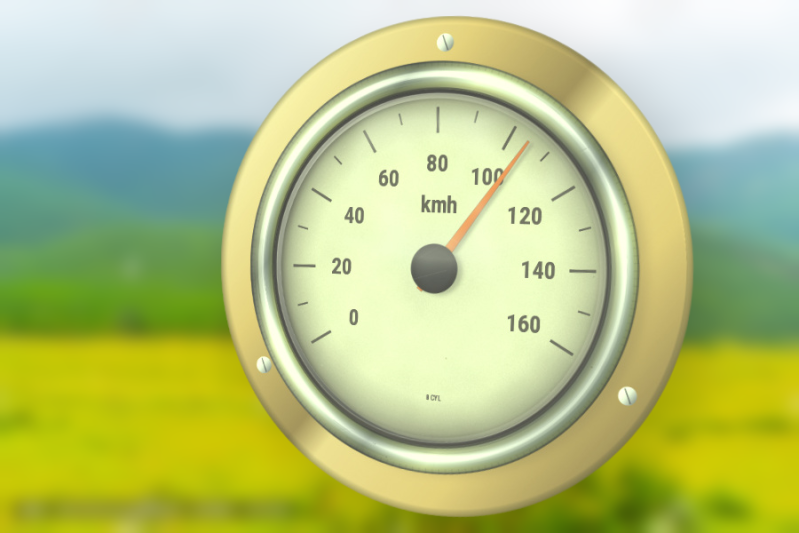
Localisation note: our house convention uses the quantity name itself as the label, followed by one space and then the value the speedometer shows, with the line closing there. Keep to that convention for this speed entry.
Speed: 105 km/h
